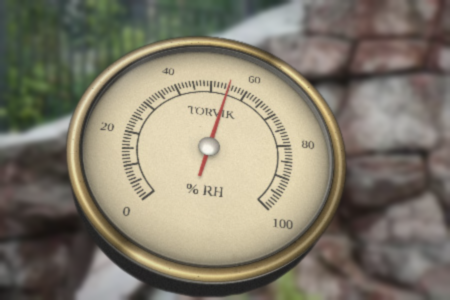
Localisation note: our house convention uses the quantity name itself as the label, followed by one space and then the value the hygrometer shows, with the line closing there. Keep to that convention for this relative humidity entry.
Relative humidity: 55 %
